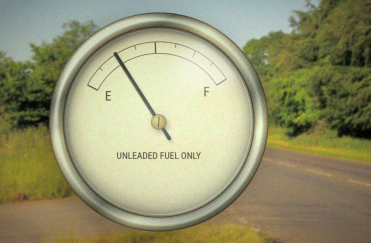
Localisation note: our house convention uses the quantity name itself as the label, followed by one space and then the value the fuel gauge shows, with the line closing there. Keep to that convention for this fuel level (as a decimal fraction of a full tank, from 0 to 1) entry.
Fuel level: 0.25
